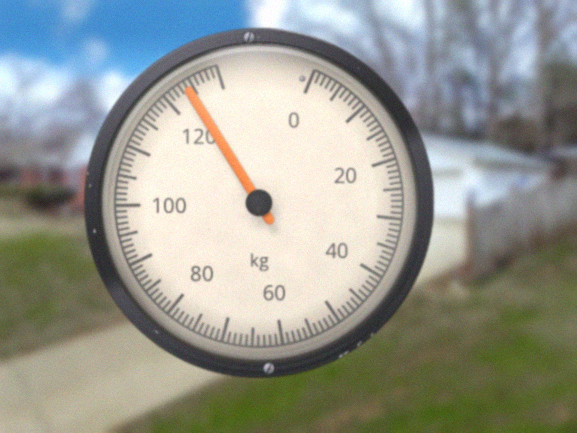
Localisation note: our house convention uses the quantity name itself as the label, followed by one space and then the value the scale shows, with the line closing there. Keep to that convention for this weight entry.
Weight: 124 kg
